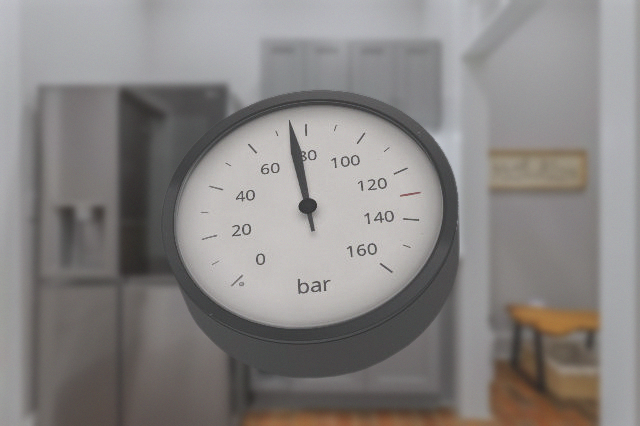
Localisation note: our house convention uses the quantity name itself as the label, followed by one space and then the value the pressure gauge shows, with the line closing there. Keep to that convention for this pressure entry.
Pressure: 75 bar
